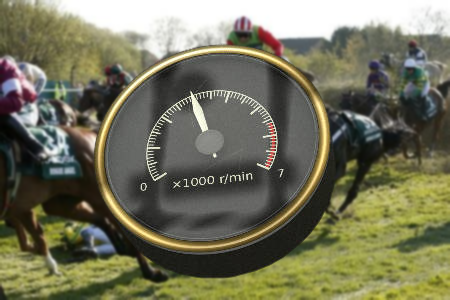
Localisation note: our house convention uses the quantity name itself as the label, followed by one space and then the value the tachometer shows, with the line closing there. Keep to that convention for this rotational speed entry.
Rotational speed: 3000 rpm
